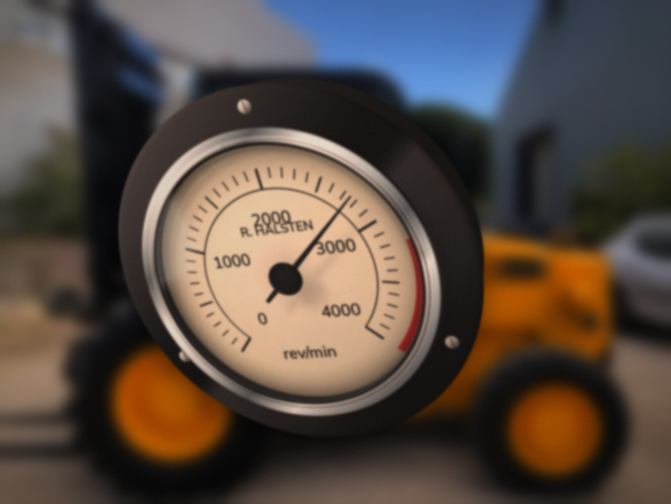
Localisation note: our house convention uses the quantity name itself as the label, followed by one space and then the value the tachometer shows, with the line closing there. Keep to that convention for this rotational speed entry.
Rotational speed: 2750 rpm
